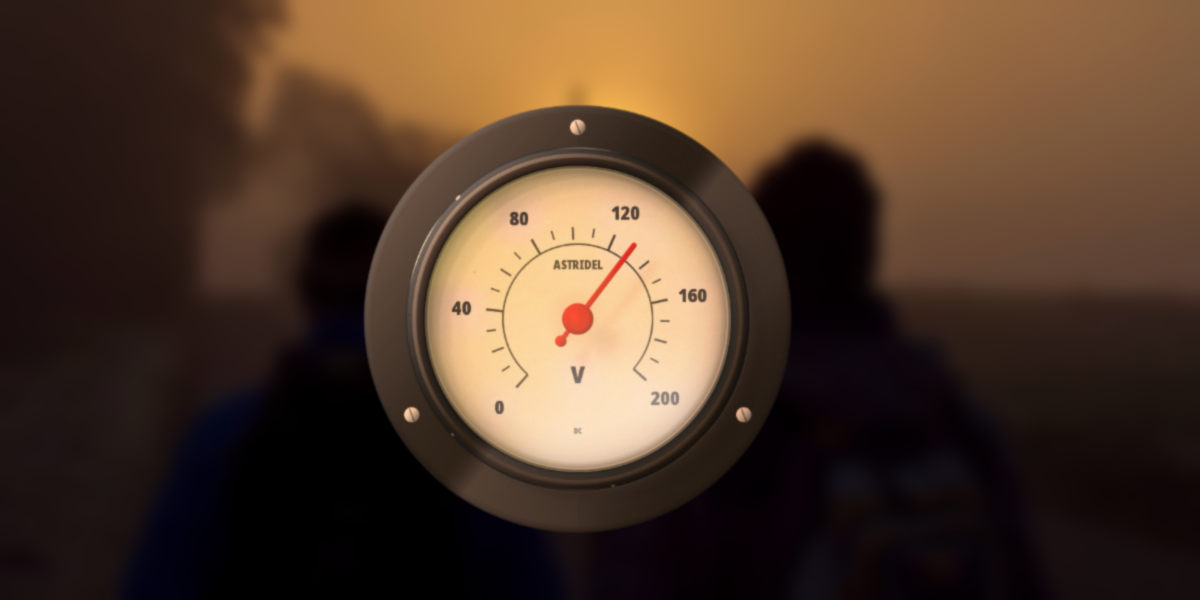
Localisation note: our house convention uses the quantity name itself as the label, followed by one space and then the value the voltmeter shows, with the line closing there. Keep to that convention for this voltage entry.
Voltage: 130 V
